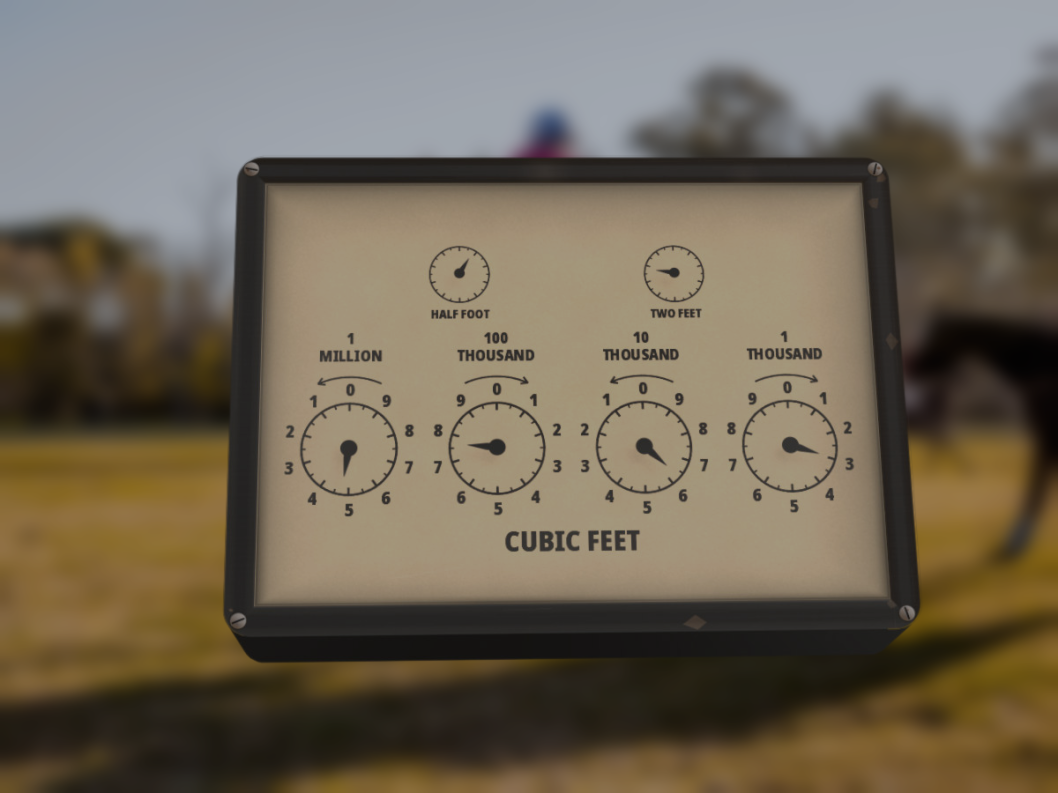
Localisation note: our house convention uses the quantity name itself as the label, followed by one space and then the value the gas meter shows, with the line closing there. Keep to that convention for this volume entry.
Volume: 476300 ft³
